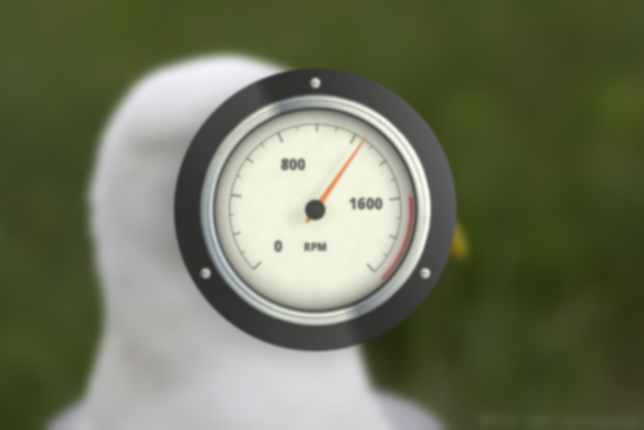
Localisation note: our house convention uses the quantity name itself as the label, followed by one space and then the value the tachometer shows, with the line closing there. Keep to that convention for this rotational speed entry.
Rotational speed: 1250 rpm
